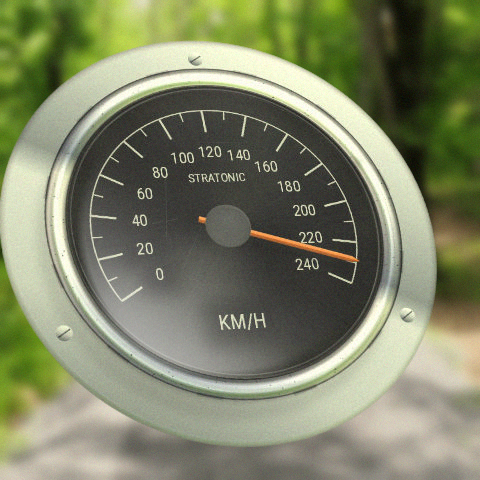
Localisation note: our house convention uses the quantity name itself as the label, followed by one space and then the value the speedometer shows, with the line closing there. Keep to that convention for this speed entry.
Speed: 230 km/h
